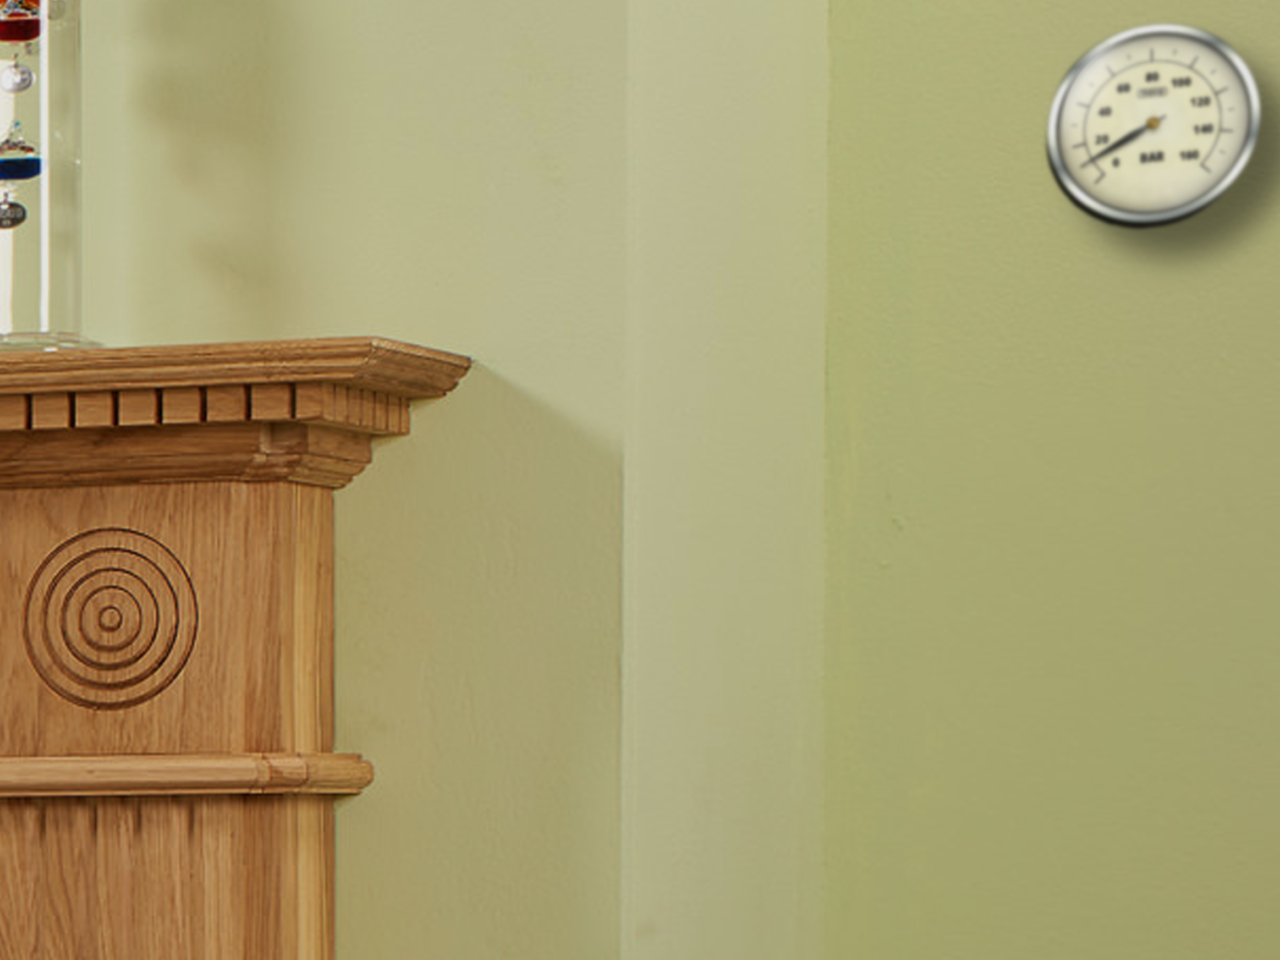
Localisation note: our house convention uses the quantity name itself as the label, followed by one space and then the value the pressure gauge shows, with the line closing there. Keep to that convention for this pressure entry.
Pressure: 10 bar
